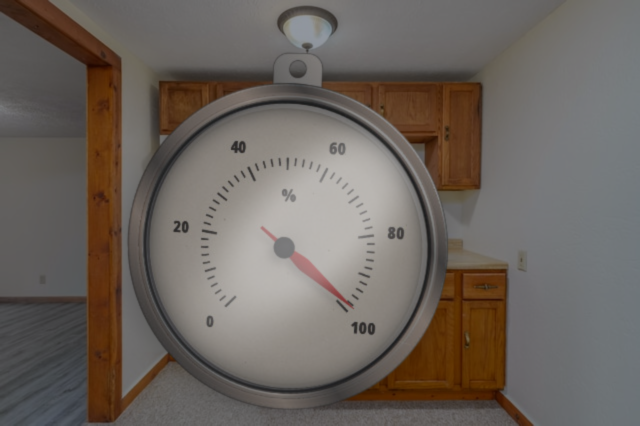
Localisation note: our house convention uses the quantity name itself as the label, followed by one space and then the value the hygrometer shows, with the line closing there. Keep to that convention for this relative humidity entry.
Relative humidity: 98 %
